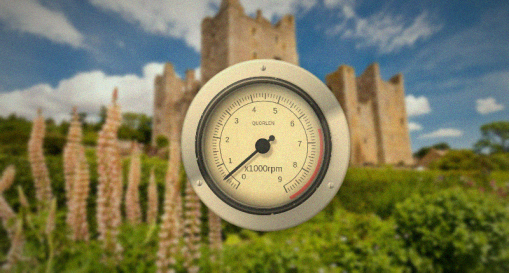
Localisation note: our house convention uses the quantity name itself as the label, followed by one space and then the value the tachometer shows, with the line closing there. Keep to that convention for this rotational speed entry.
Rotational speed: 500 rpm
